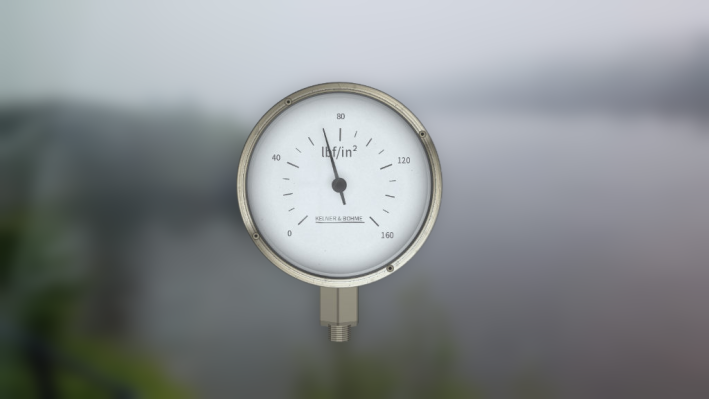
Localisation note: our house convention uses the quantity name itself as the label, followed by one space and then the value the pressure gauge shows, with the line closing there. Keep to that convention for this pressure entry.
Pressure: 70 psi
